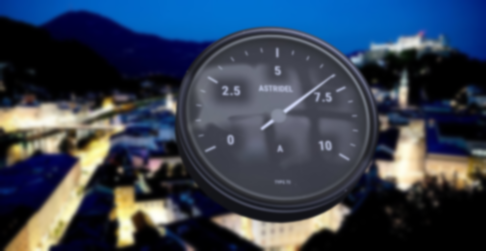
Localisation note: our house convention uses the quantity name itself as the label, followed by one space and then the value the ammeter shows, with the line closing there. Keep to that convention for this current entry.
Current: 7 A
